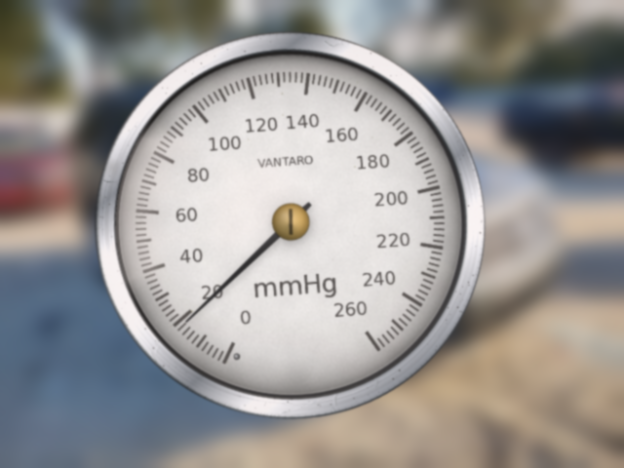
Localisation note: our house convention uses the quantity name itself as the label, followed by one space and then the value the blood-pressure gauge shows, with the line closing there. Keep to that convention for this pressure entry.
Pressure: 18 mmHg
